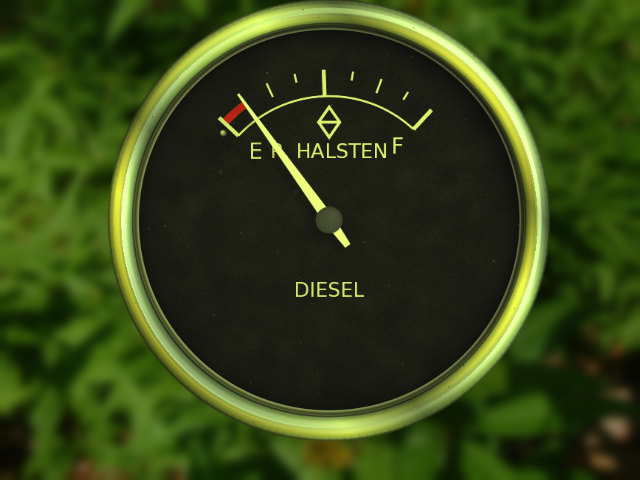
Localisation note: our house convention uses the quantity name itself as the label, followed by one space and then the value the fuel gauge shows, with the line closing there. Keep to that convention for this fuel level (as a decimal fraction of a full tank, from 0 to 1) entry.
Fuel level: 0.125
